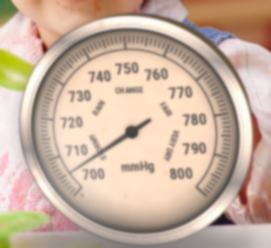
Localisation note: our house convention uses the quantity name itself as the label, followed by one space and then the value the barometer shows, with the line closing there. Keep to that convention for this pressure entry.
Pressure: 705 mmHg
